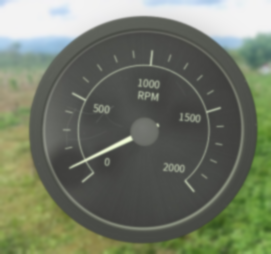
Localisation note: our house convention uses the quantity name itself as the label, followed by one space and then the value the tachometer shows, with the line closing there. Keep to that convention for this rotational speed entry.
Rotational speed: 100 rpm
